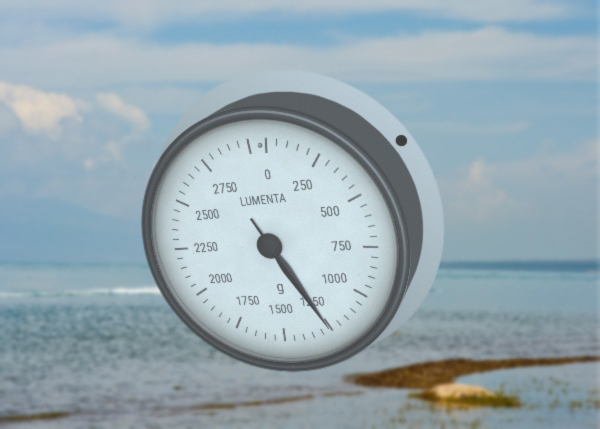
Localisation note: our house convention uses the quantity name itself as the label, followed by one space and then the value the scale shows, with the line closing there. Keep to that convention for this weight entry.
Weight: 1250 g
